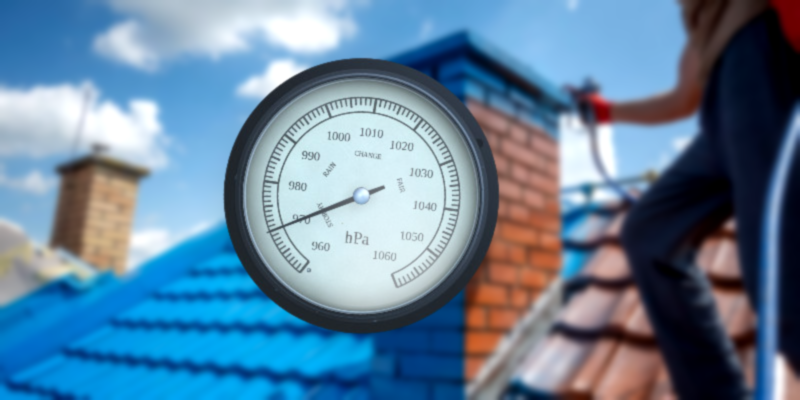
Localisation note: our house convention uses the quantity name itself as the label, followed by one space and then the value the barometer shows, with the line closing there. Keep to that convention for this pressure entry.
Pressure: 970 hPa
